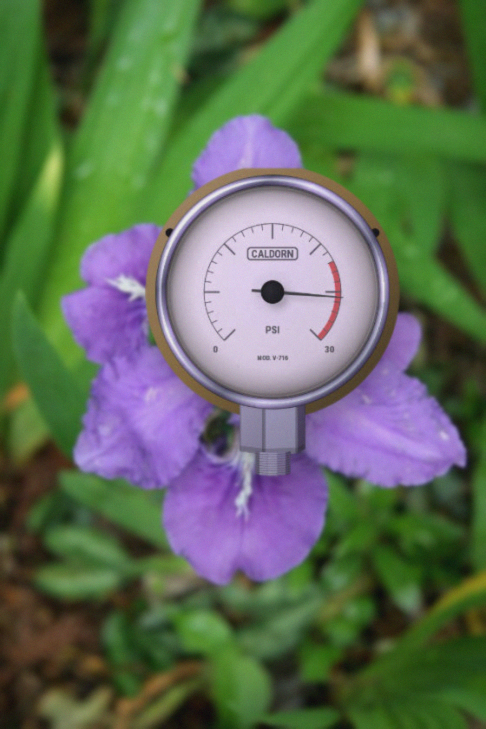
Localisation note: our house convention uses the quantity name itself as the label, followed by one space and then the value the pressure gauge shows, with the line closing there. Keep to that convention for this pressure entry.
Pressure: 25.5 psi
